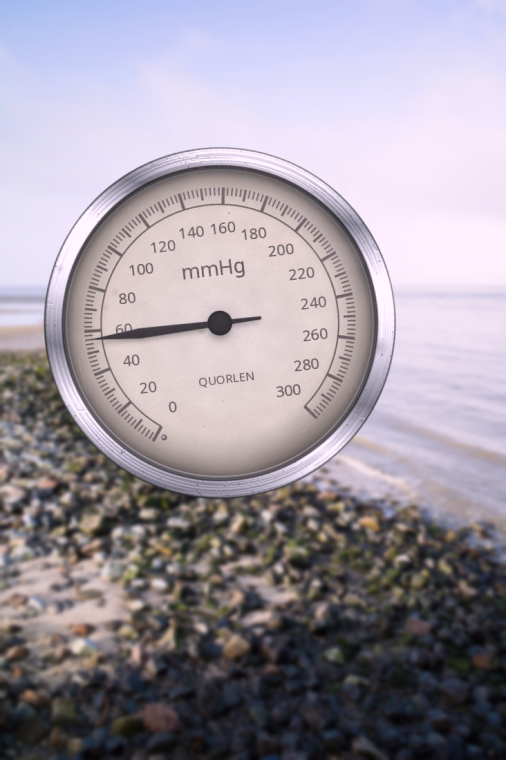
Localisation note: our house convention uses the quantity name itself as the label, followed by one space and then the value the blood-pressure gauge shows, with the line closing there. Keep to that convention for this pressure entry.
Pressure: 56 mmHg
